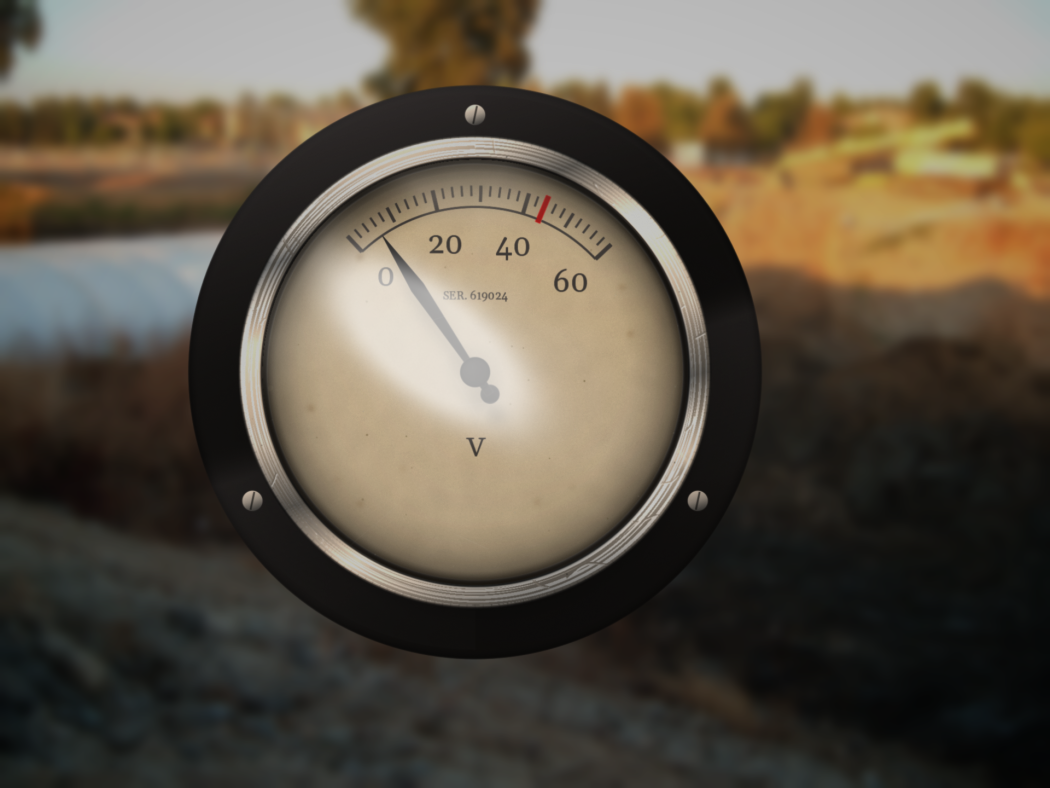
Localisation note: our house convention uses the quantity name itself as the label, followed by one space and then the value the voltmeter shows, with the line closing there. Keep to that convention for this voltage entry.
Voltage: 6 V
